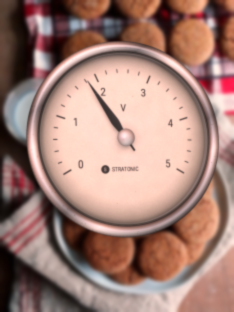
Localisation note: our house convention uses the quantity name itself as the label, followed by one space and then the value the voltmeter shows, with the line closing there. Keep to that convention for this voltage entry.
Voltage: 1.8 V
